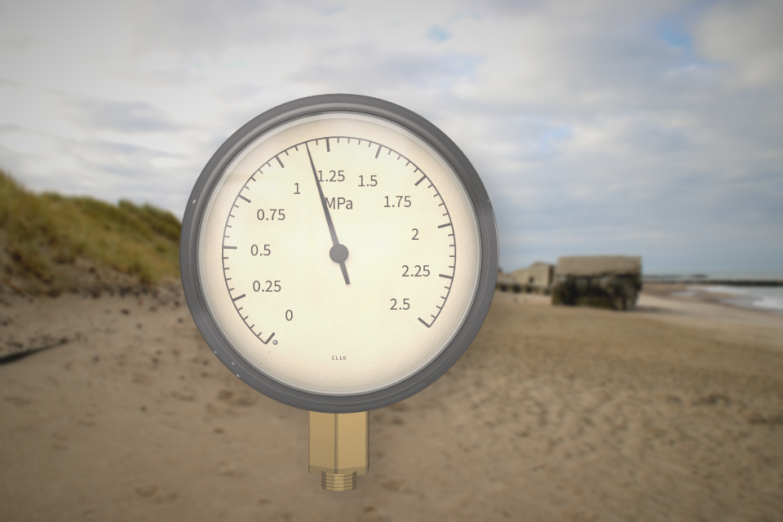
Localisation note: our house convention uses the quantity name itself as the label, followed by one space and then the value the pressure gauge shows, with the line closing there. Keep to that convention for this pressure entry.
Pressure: 1.15 MPa
